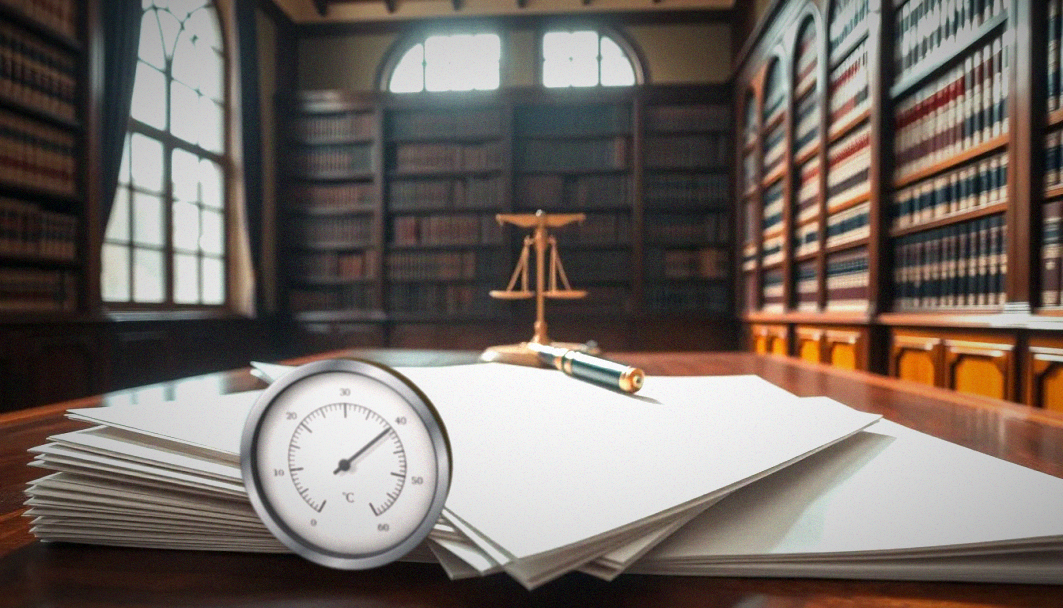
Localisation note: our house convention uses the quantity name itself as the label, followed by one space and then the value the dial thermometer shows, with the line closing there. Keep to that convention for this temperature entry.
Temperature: 40 °C
